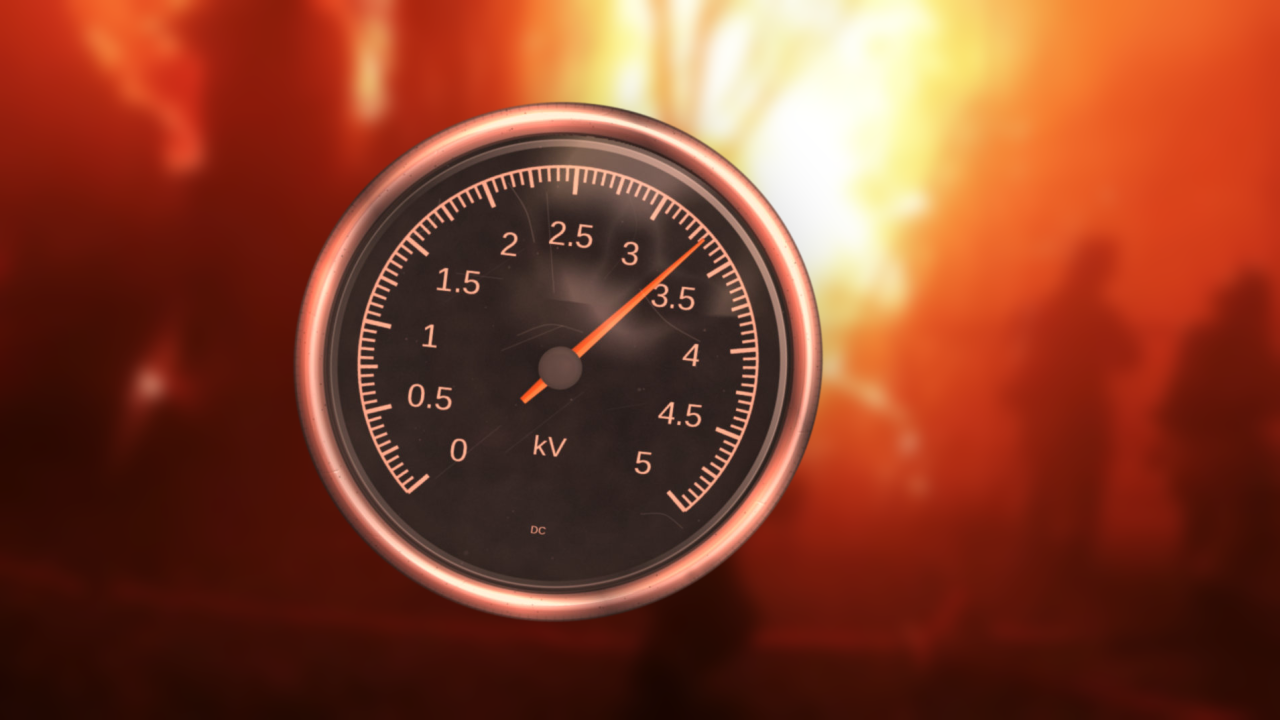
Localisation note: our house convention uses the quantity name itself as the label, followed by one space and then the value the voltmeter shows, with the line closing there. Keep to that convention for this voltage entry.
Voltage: 3.3 kV
